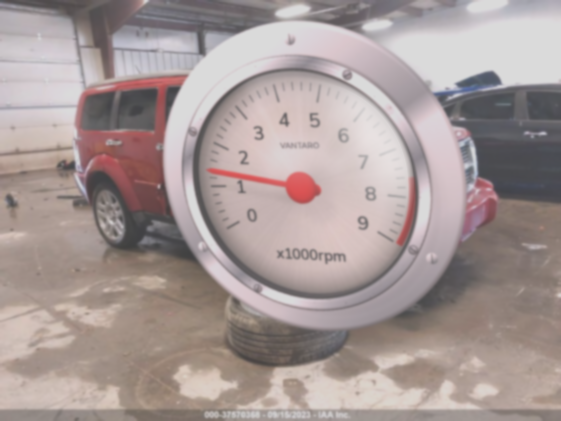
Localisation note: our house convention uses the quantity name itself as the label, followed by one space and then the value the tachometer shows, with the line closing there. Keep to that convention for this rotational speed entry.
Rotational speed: 1400 rpm
